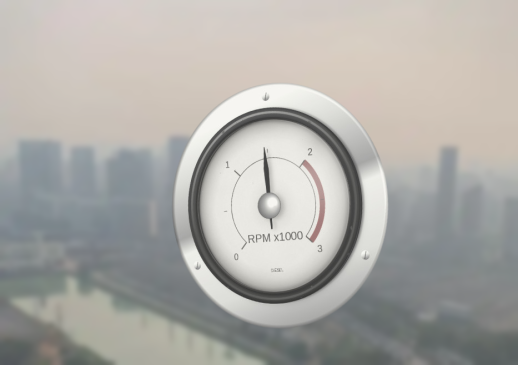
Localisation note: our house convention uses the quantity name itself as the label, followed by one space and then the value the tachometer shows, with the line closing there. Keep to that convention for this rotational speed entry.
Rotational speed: 1500 rpm
